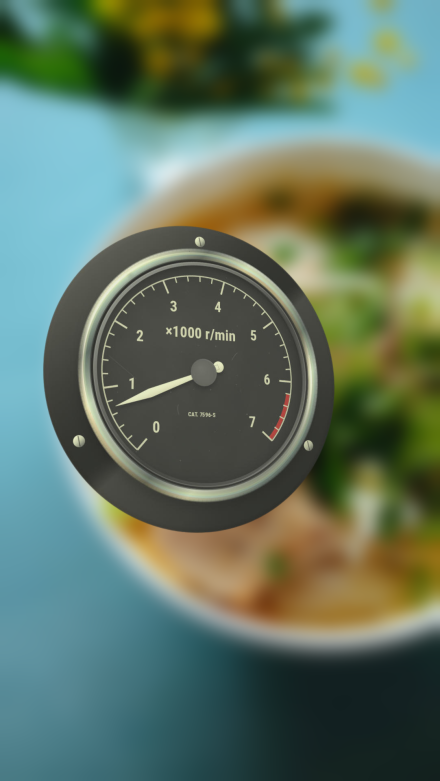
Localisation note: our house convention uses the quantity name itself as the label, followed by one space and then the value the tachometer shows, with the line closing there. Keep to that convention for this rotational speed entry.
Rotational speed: 700 rpm
